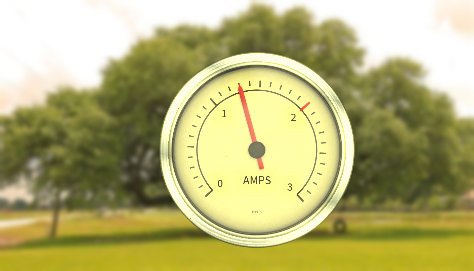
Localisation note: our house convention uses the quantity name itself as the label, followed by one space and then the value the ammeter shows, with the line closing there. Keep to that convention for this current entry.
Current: 1.3 A
